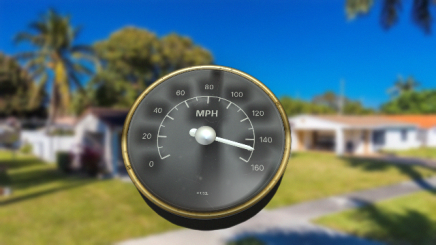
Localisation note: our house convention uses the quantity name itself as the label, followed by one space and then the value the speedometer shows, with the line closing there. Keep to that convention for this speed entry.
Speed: 150 mph
